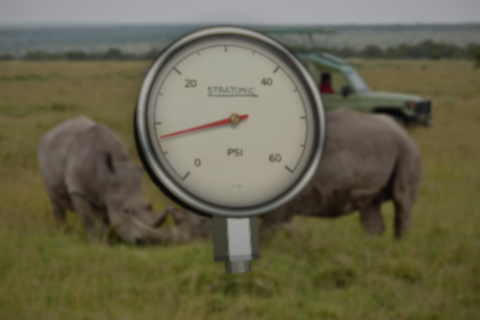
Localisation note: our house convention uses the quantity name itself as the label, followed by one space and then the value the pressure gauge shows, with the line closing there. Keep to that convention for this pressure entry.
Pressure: 7.5 psi
